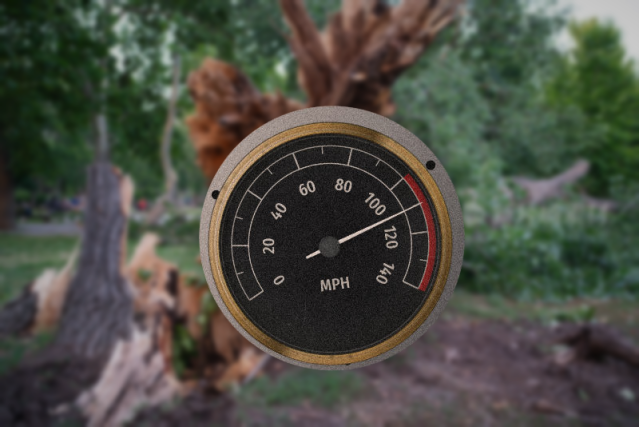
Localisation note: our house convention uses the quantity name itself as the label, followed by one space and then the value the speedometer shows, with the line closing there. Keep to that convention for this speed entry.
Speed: 110 mph
